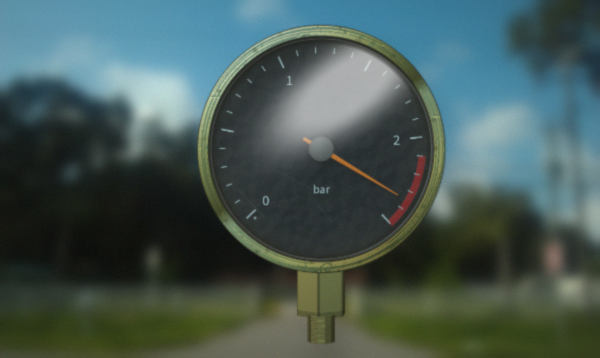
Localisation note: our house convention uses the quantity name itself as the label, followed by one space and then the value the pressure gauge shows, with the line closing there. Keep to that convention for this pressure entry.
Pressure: 2.35 bar
